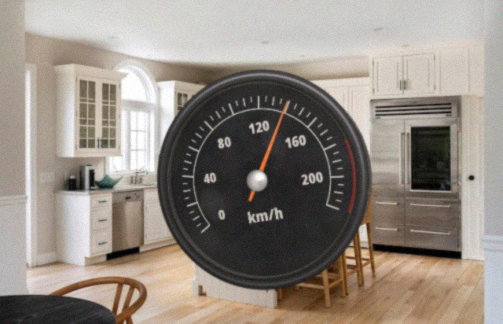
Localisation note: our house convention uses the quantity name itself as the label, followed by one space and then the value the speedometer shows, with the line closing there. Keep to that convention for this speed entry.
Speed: 140 km/h
